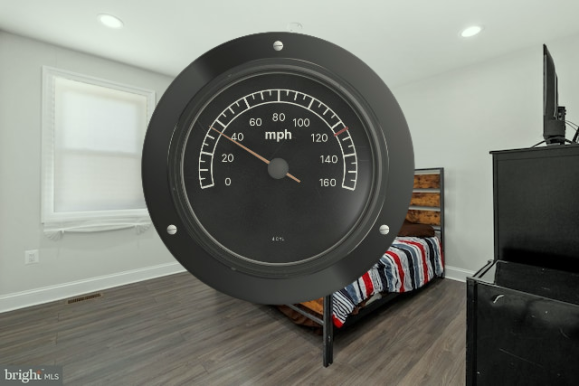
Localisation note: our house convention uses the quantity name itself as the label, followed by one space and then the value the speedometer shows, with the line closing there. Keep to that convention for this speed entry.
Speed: 35 mph
